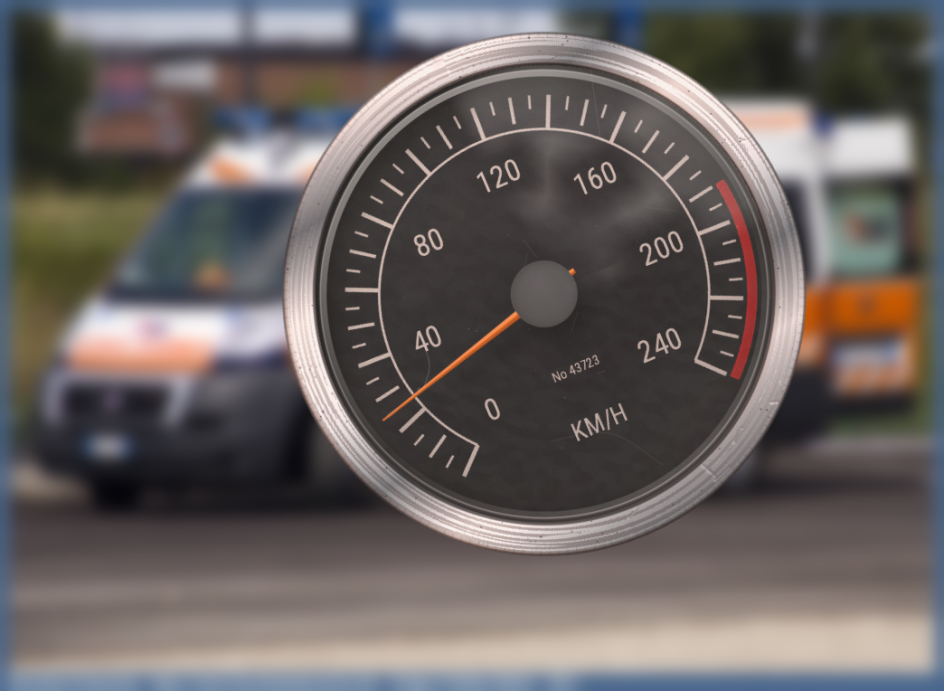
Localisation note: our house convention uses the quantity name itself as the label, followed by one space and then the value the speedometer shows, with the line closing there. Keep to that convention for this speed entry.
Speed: 25 km/h
